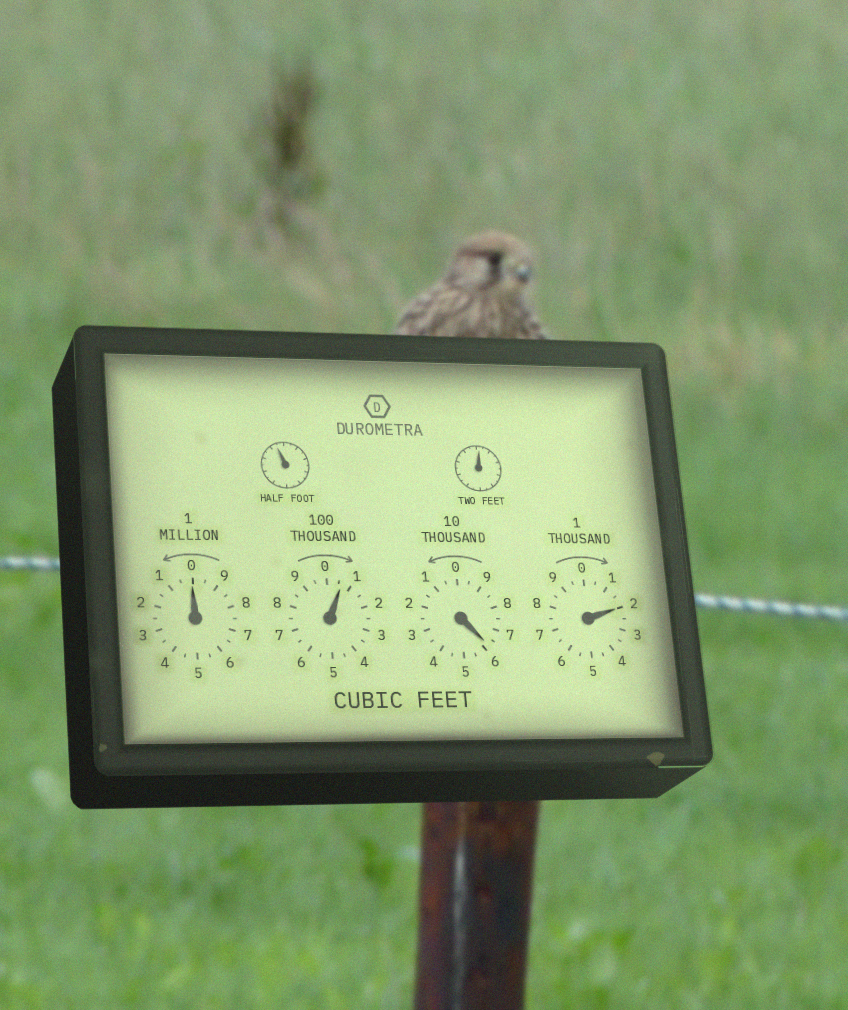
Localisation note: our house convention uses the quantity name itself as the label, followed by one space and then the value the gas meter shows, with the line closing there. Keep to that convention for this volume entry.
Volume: 6200 ft³
